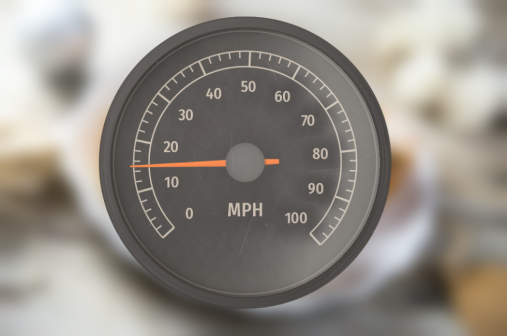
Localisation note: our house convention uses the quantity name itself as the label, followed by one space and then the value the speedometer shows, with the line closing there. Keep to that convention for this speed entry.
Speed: 15 mph
